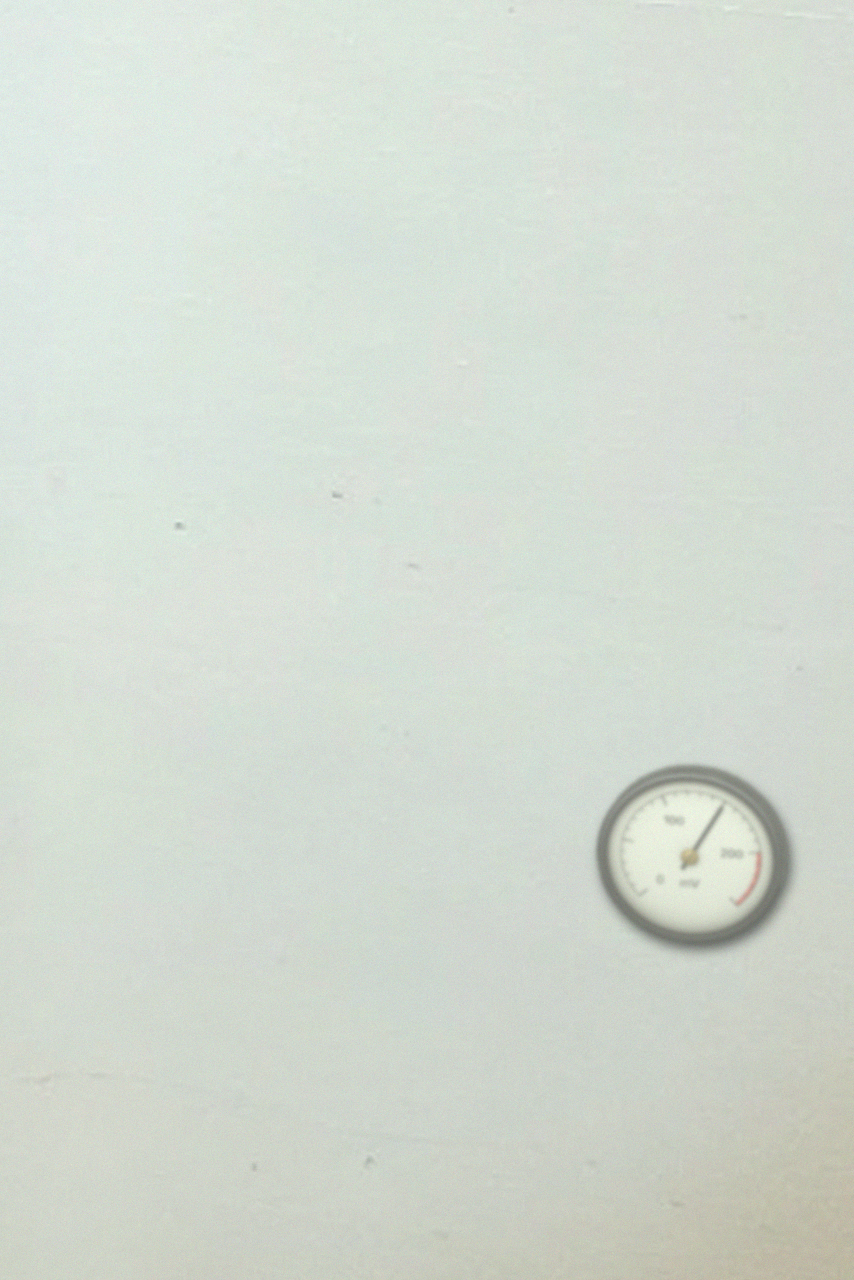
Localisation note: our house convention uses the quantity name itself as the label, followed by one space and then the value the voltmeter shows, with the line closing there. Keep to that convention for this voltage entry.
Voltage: 150 mV
